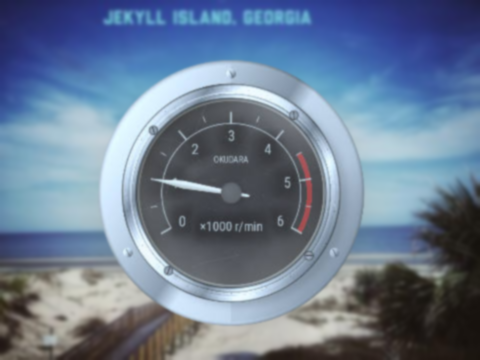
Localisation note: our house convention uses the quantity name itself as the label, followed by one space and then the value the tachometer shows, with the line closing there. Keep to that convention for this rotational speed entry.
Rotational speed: 1000 rpm
